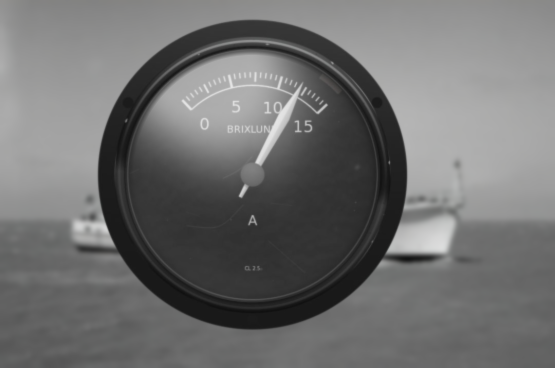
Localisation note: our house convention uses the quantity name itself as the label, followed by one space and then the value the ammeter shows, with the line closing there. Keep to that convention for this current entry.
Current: 12 A
